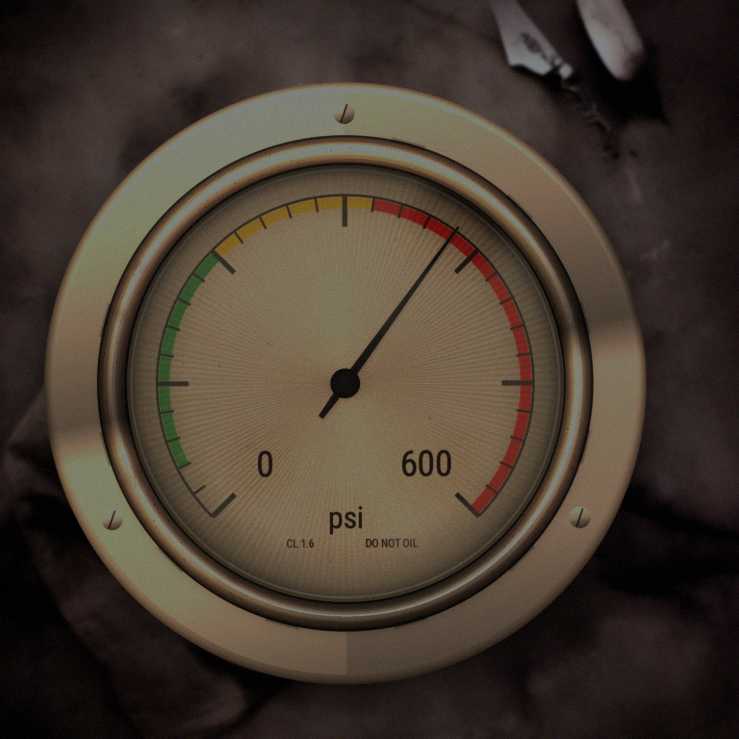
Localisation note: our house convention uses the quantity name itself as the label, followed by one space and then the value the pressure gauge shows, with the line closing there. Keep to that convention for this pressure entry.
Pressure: 380 psi
